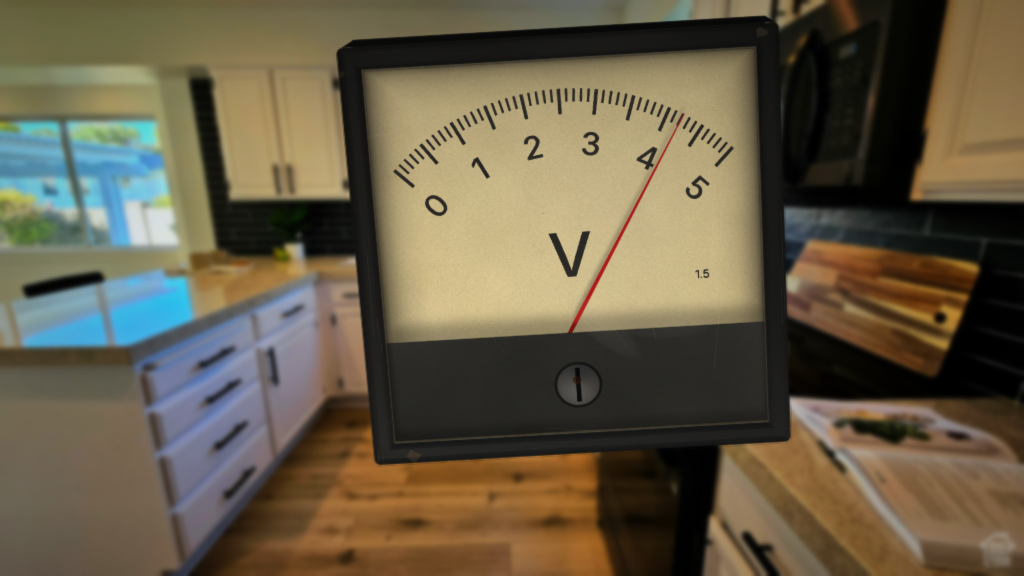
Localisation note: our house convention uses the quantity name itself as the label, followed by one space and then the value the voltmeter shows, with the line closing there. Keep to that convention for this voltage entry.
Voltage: 4.2 V
